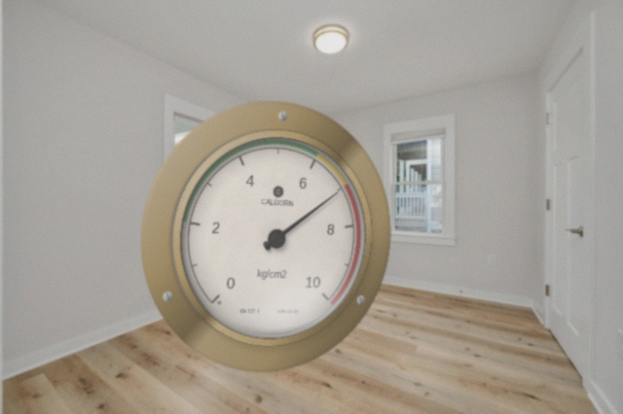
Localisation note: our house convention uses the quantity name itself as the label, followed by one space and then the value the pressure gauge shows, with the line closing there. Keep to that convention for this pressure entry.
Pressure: 7 kg/cm²
